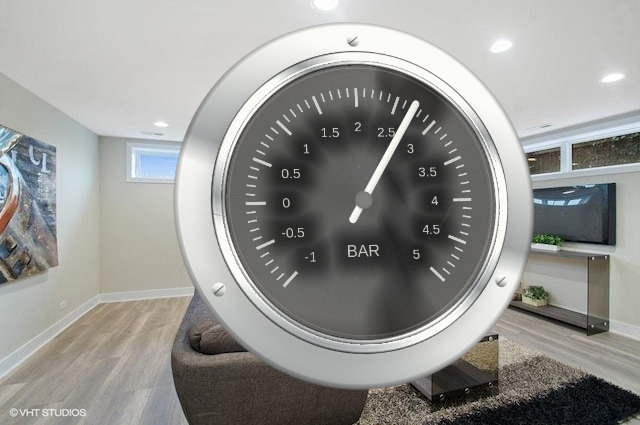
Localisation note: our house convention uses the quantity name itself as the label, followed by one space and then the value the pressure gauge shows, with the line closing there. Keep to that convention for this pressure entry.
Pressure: 2.7 bar
